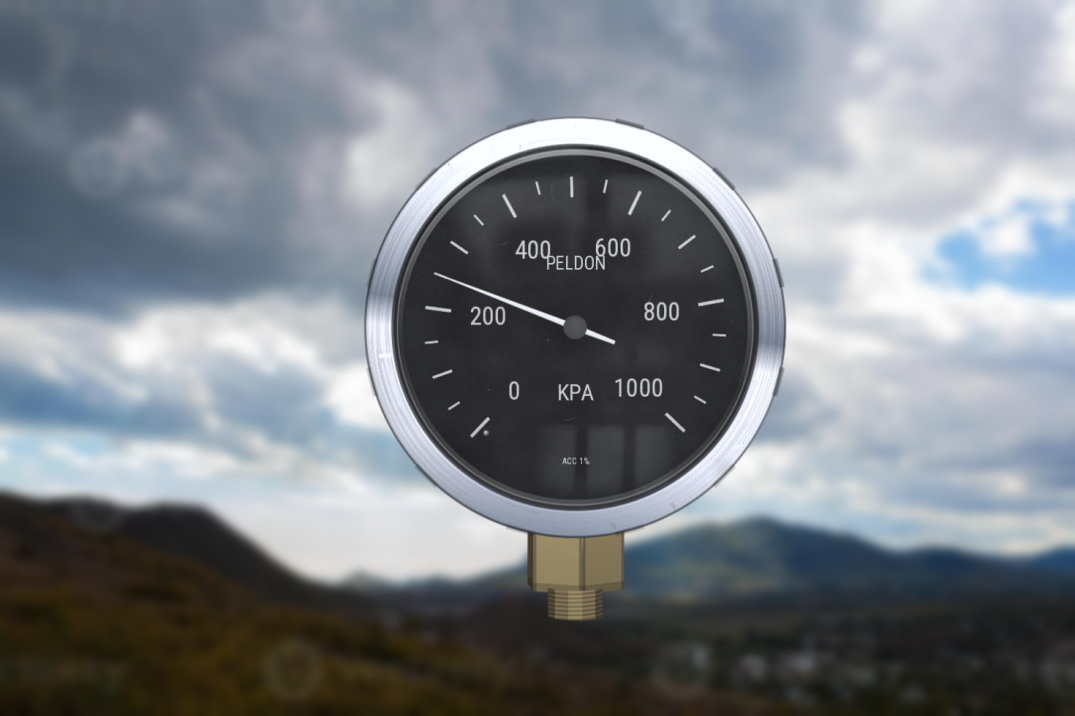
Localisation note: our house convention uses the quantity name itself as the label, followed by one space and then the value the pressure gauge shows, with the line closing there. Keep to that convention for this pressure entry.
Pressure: 250 kPa
